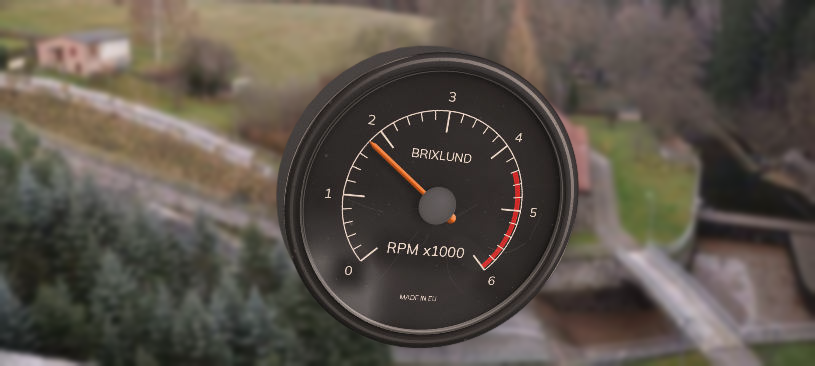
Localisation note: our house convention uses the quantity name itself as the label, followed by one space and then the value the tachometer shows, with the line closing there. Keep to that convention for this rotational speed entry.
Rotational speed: 1800 rpm
